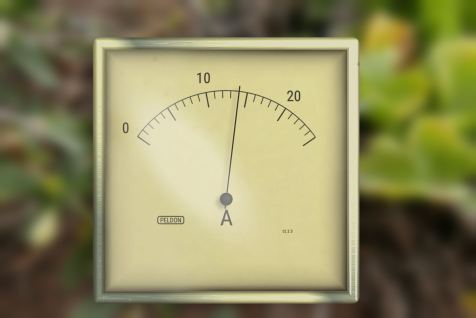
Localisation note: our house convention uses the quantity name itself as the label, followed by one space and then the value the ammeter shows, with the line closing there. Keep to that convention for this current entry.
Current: 14 A
